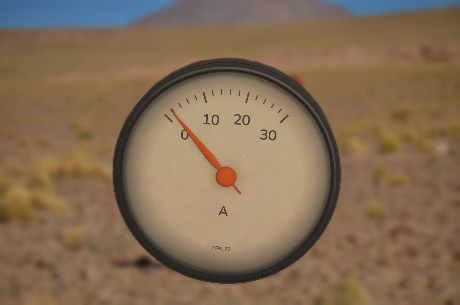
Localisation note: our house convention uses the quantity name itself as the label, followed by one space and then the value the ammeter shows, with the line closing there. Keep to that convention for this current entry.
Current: 2 A
